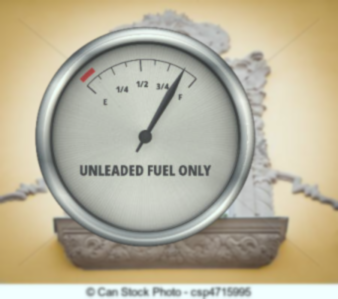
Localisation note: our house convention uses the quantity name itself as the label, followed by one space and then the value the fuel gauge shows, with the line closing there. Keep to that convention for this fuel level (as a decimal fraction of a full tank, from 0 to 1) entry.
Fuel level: 0.875
